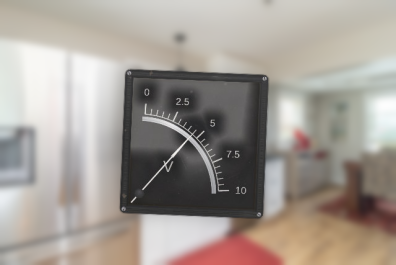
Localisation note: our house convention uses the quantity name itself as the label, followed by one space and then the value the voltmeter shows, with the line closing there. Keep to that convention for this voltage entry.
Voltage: 4.5 V
